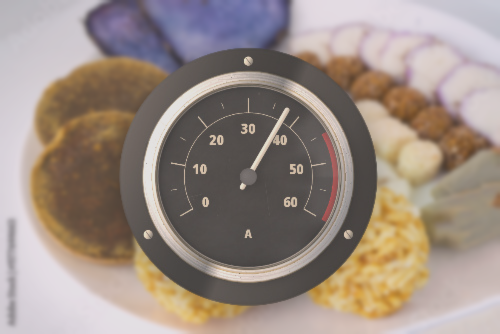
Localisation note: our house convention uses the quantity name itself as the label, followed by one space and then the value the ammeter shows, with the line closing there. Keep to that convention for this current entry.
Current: 37.5 A
